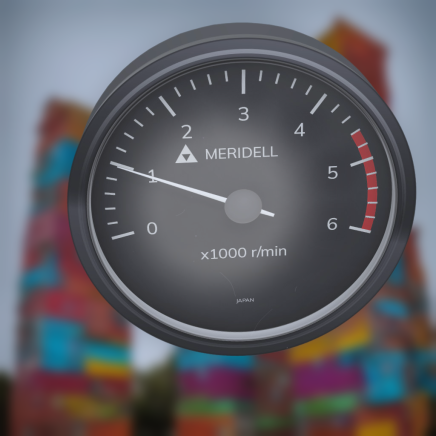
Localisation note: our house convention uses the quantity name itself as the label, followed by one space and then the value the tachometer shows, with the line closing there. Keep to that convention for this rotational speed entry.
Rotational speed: 1000 rpm
